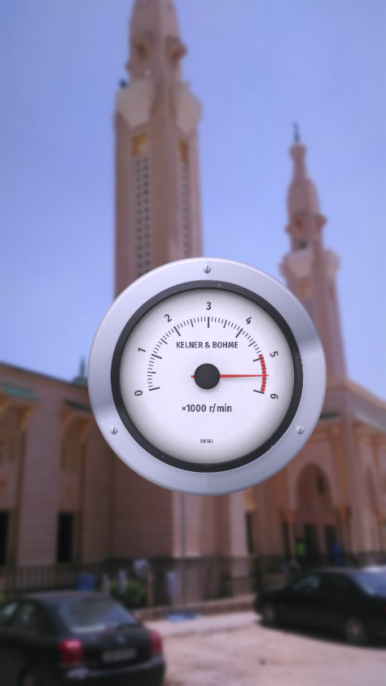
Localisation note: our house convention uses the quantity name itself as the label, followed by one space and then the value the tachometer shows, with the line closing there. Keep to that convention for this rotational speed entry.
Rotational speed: 5500 rpm
